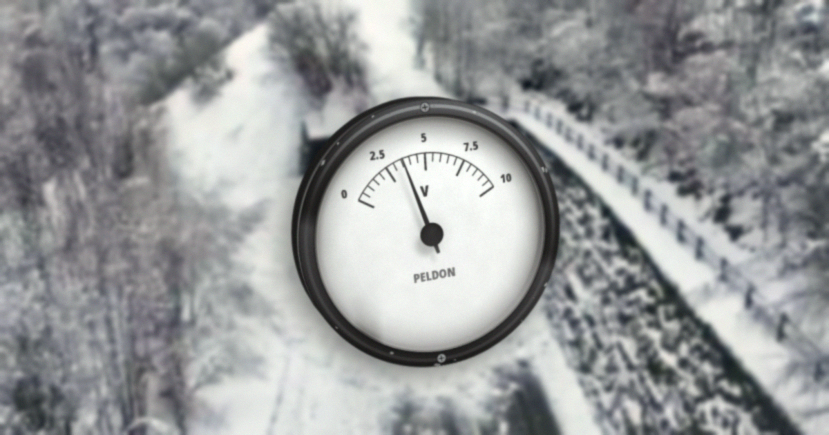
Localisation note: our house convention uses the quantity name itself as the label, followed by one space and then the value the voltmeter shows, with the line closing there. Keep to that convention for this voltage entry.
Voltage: 3.5 V
